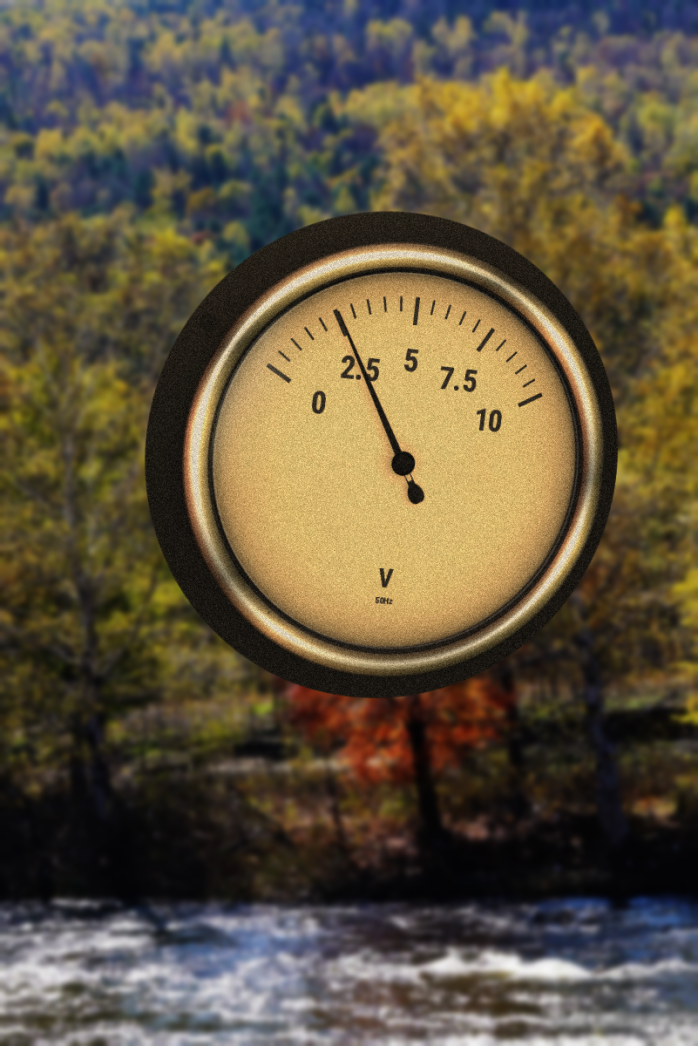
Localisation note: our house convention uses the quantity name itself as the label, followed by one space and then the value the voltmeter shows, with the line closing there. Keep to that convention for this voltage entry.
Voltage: 2.5 V
